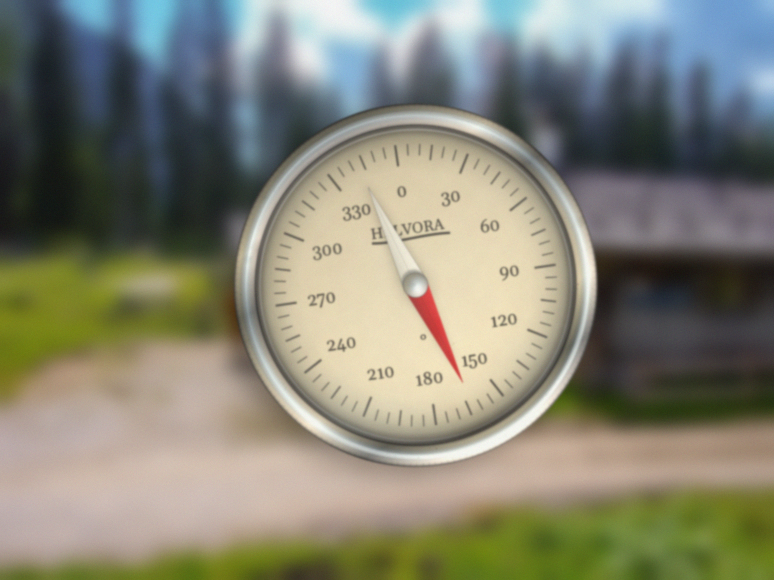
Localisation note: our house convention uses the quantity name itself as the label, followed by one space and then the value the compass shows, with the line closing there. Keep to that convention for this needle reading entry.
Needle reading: 162.5 °
